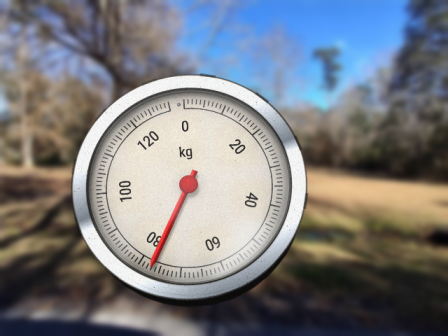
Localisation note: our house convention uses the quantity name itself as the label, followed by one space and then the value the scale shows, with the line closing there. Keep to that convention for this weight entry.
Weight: 77 kg
